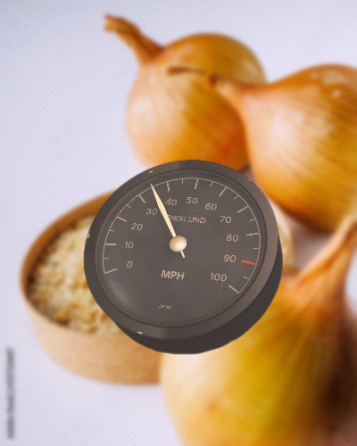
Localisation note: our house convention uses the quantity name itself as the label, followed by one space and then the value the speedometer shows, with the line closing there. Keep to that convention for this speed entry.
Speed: 35 mph
